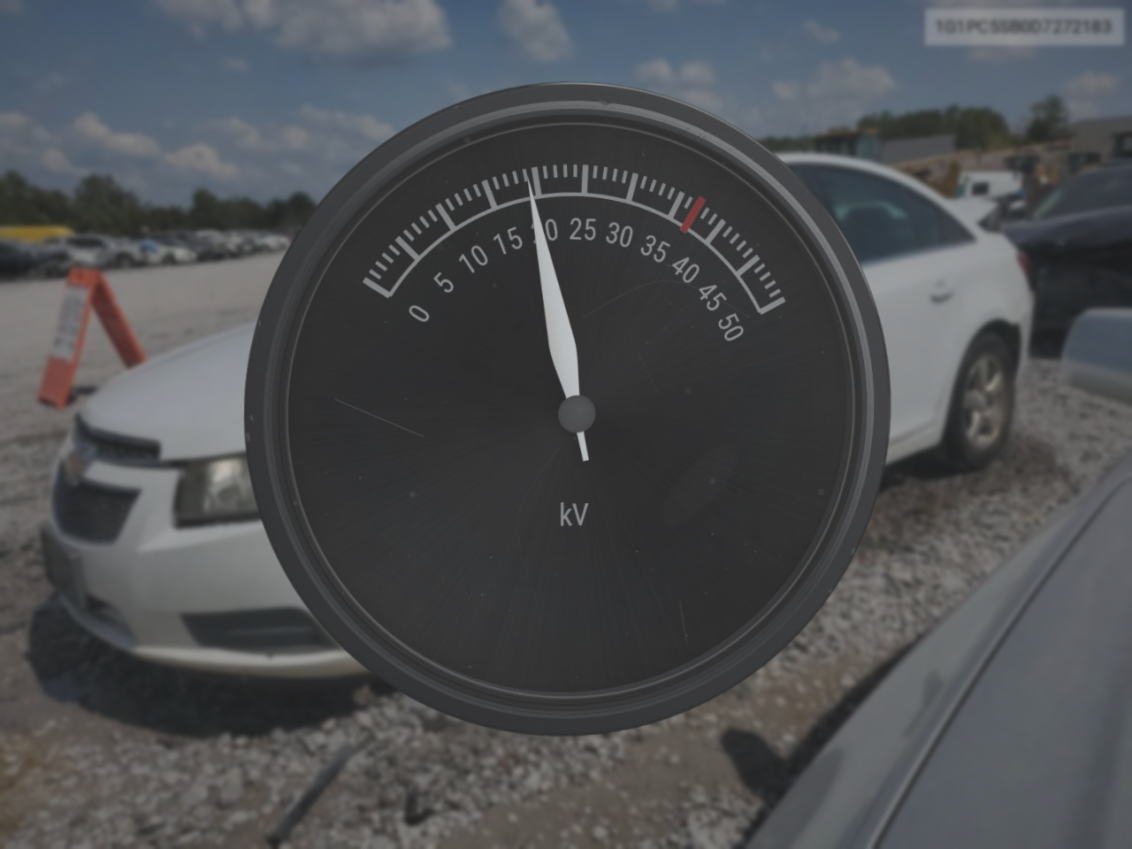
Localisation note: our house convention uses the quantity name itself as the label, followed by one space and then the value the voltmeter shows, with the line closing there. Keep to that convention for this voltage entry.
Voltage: 19 kV
